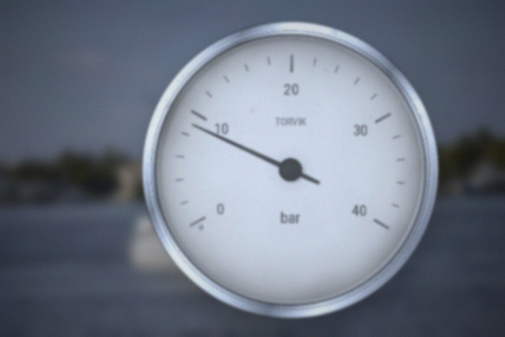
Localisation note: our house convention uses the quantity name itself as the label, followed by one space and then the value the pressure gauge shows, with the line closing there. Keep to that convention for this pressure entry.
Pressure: 9 bar
